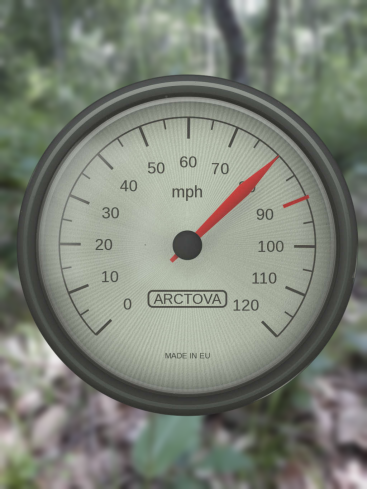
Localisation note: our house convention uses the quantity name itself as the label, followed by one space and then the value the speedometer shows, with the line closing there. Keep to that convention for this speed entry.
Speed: 80 mph
